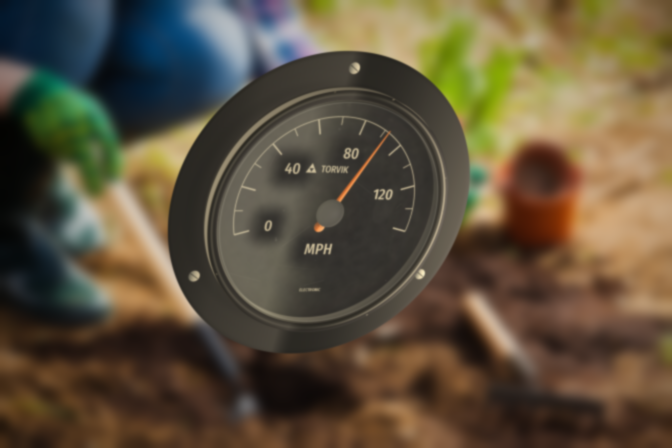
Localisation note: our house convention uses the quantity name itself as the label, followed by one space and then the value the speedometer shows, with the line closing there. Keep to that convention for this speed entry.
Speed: 90 mph
